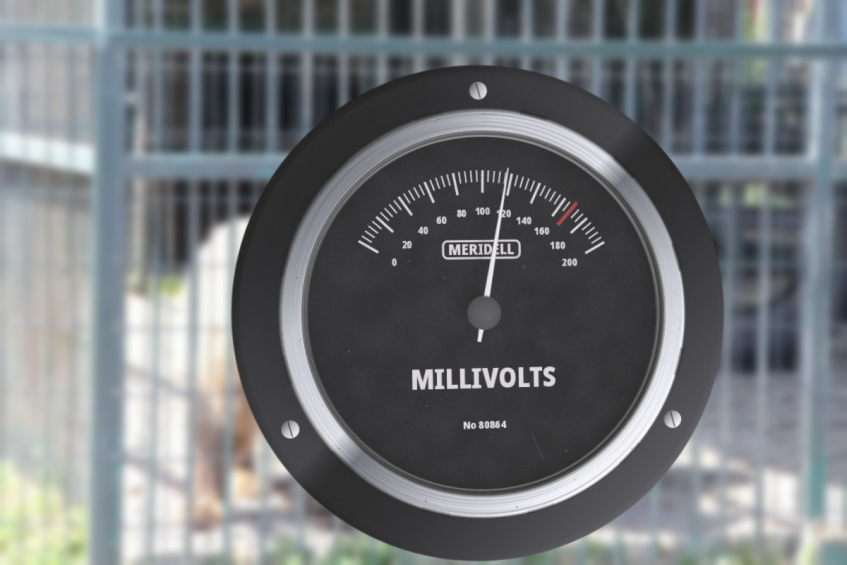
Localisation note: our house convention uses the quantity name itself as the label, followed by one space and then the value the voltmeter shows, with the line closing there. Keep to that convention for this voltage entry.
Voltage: 116 mV
